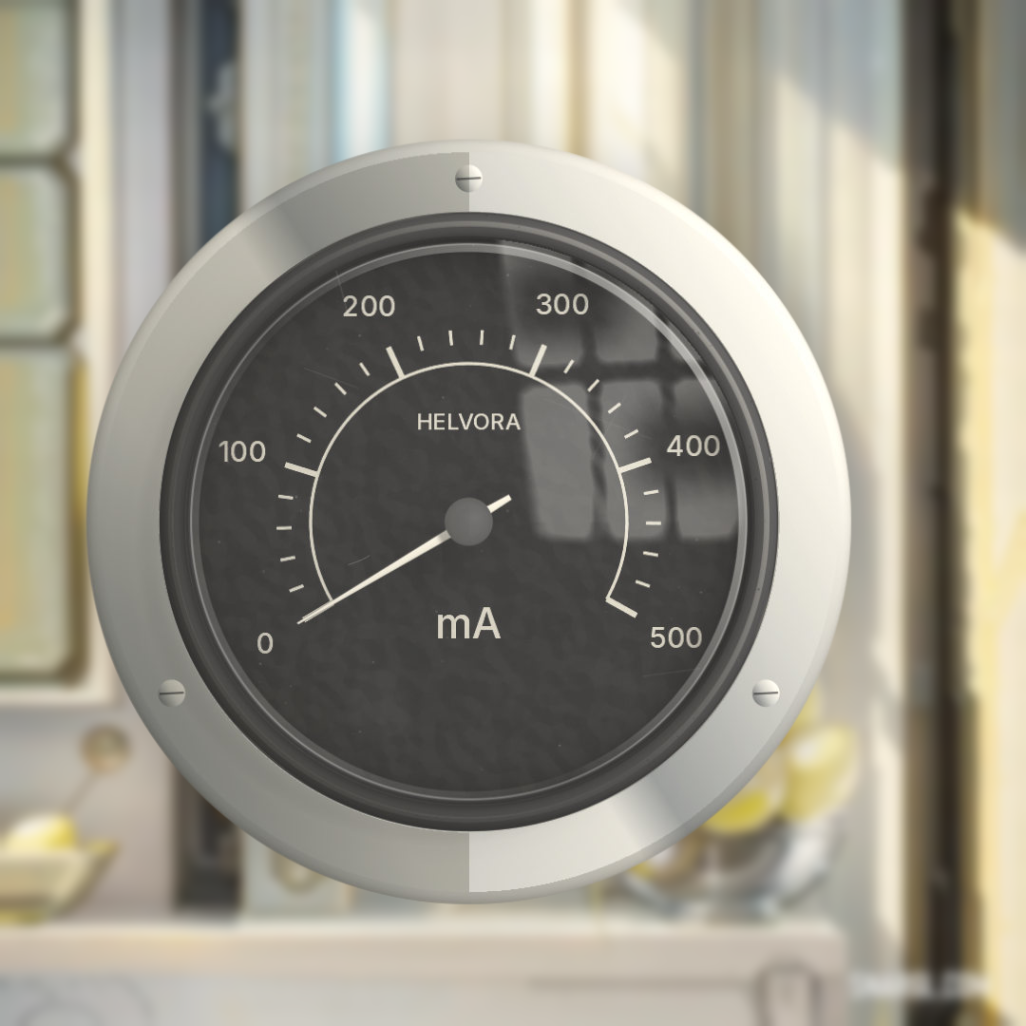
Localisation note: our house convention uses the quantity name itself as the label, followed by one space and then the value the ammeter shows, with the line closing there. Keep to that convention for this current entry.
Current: 0 mA
